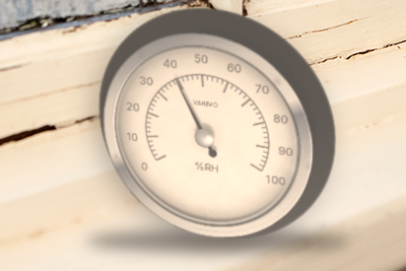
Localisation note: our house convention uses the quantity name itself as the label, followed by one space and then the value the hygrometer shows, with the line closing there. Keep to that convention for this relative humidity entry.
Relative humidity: 40 %
